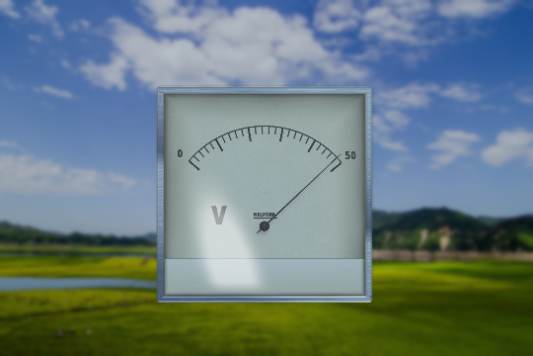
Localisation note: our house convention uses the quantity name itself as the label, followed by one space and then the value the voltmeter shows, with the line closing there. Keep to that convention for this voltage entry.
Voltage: 48 V
